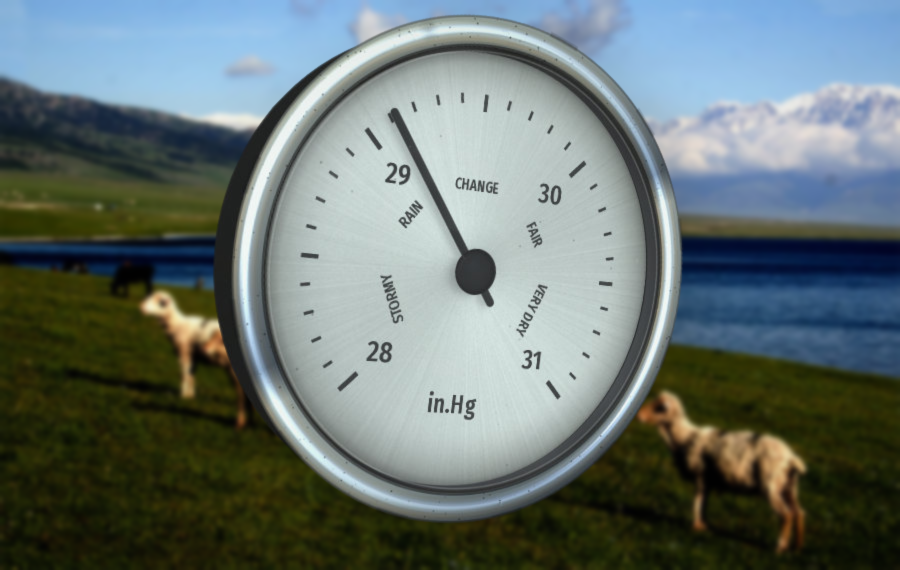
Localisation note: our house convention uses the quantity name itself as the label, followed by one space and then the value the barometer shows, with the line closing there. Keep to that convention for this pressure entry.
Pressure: 29.1 inHg
